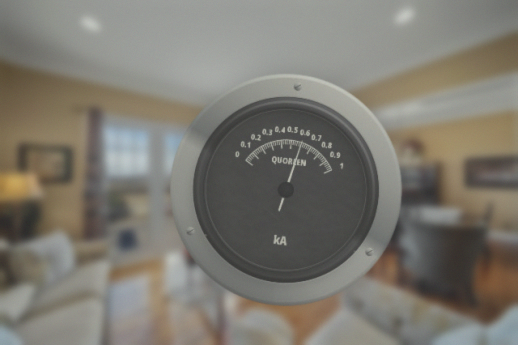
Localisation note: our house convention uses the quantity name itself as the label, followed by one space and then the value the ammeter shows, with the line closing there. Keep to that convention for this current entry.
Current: 0.6 kA
